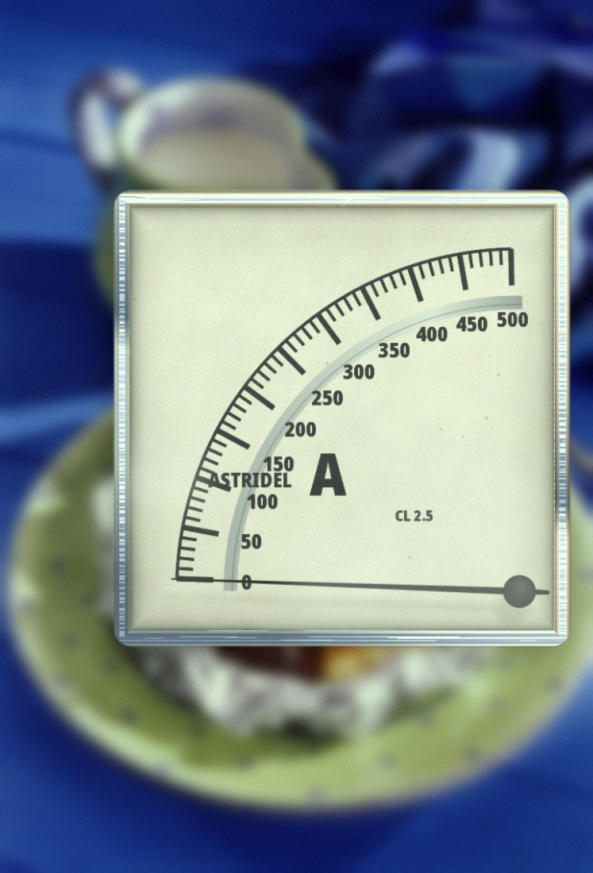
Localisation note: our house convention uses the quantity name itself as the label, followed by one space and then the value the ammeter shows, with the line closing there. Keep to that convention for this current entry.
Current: 0 A
